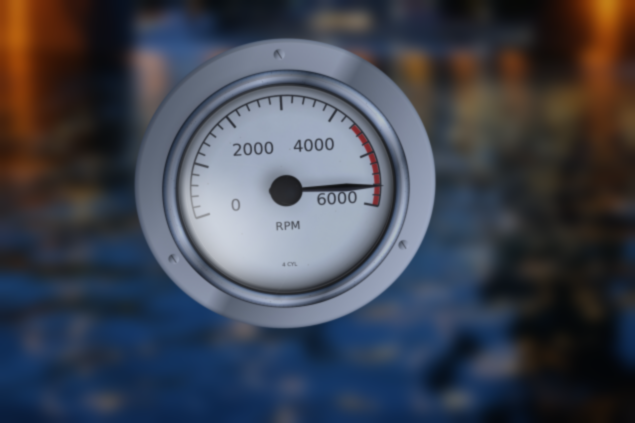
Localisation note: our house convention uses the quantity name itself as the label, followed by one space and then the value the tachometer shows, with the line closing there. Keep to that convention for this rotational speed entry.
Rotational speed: 5600 rpm
